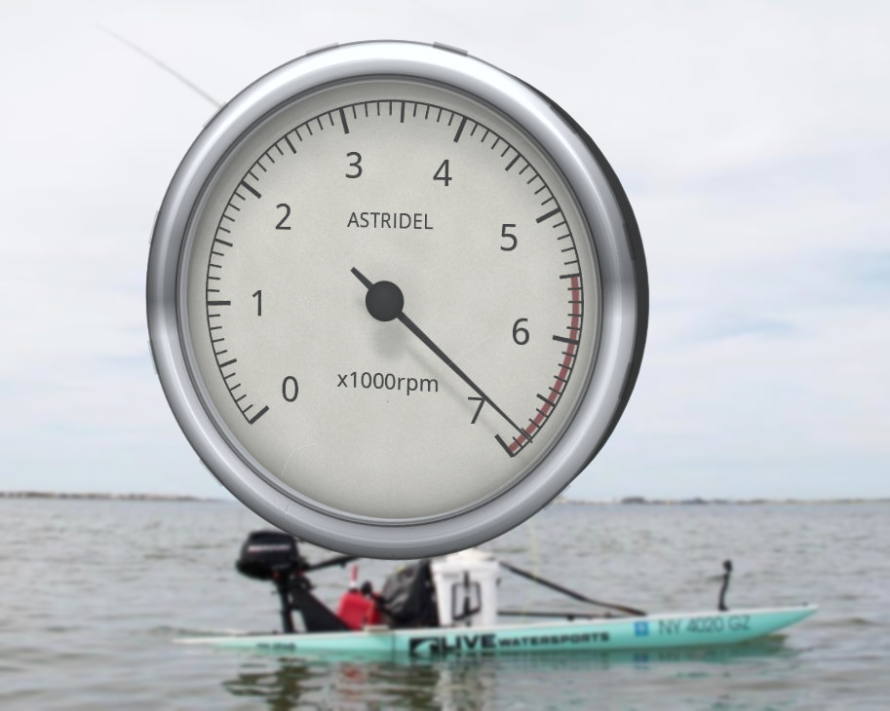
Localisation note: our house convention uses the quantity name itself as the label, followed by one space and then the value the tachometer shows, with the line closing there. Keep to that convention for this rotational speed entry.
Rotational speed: 6800 rpm
